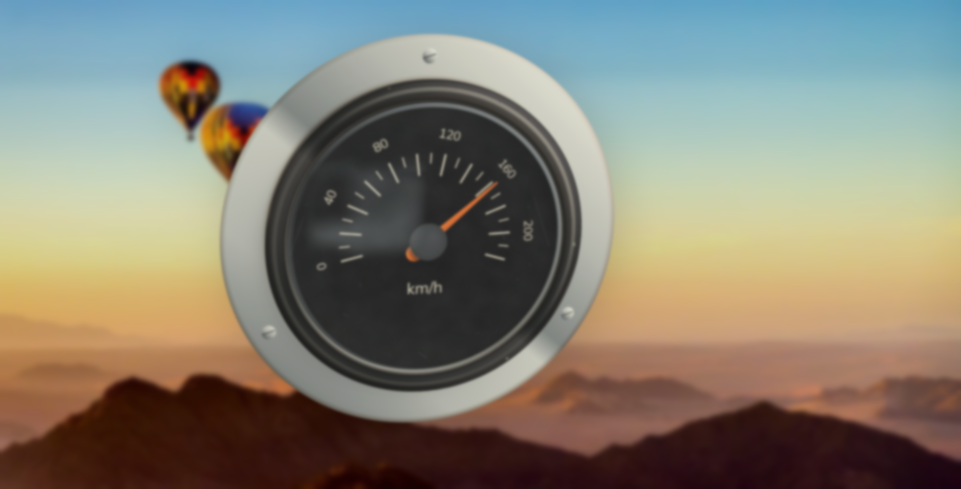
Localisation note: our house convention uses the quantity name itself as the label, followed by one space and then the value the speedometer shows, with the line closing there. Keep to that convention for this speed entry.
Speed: 160 km/h
